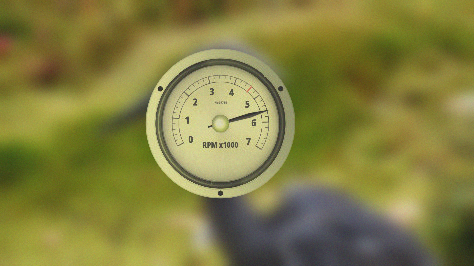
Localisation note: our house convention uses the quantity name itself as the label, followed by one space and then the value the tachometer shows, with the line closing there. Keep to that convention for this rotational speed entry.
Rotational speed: 5600 rpm
